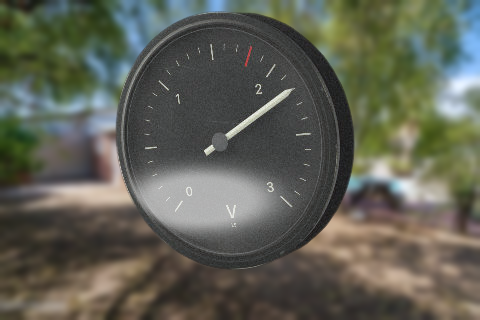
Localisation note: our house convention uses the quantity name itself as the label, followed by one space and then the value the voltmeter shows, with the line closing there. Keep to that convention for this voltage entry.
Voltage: 2.2 V
